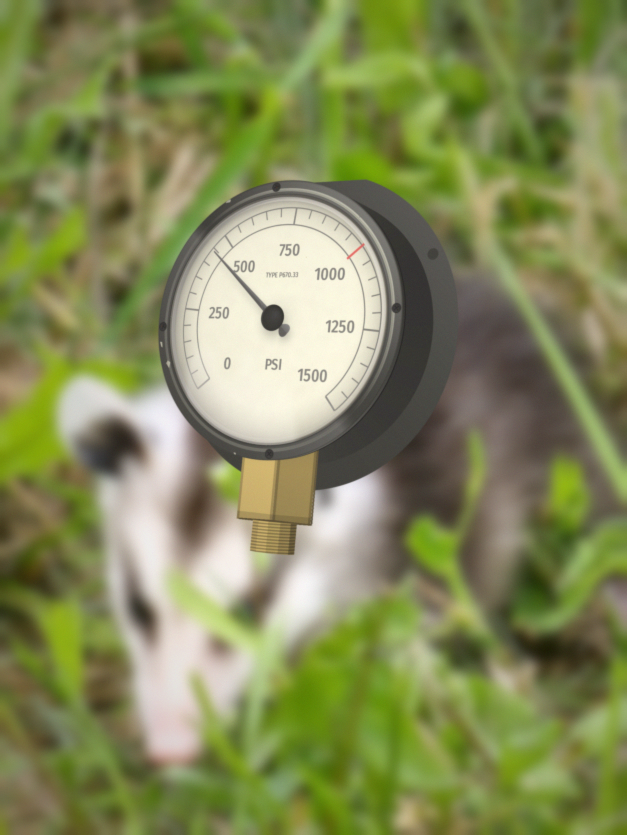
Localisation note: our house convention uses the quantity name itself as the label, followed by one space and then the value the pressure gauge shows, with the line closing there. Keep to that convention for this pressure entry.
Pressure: 450 psi
